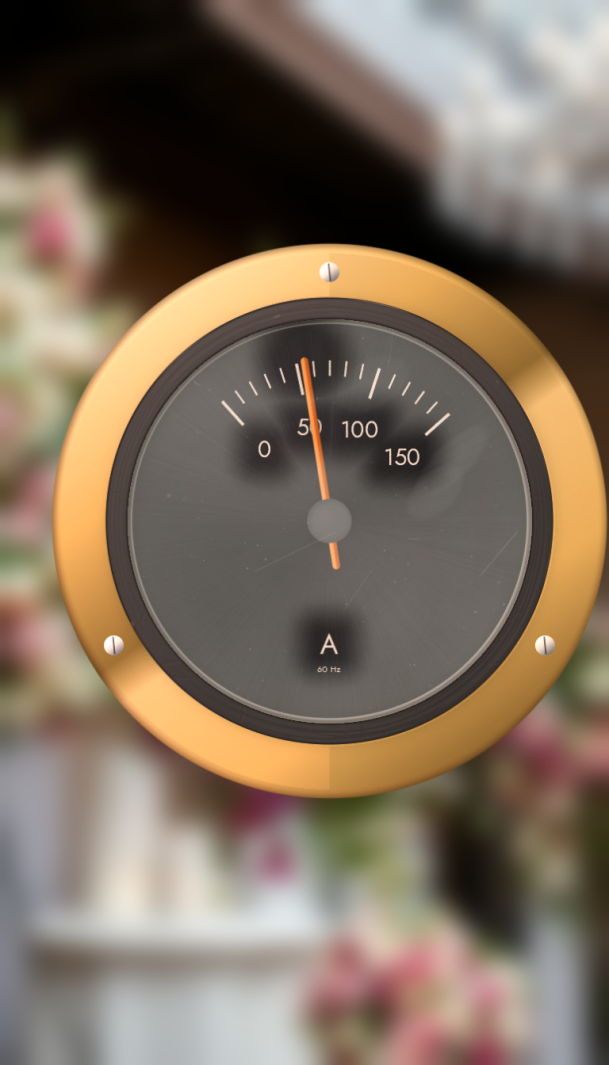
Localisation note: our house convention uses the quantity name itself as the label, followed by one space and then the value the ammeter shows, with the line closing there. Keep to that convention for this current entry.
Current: 55 A
